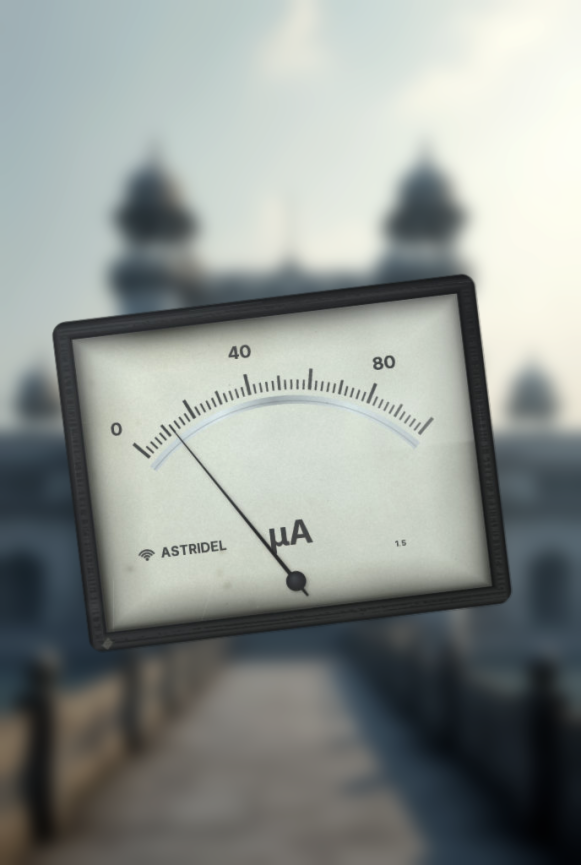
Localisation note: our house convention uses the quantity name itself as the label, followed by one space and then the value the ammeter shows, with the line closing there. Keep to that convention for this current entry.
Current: 12 µA
